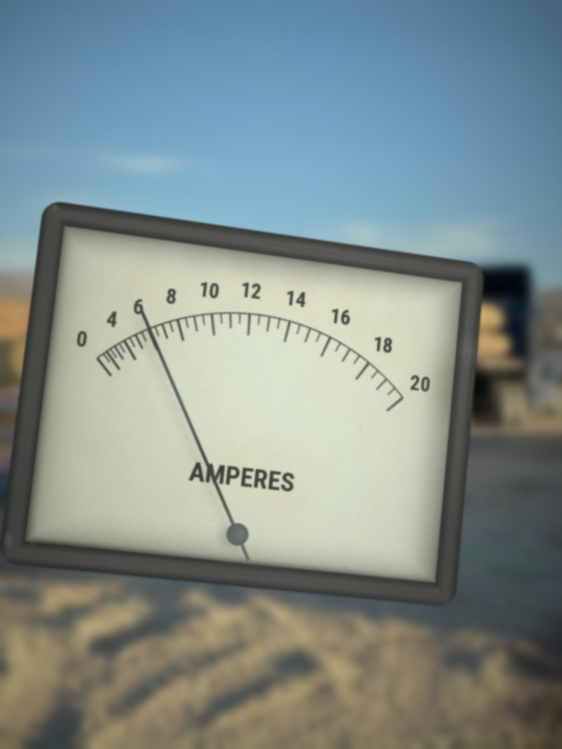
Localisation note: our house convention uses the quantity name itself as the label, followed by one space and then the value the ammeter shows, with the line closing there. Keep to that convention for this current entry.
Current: 6 A
